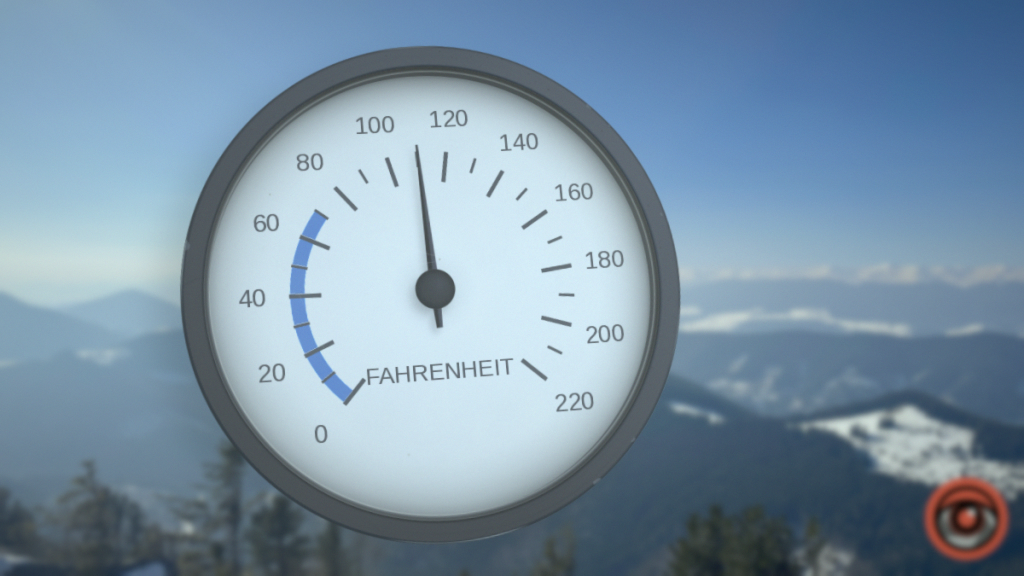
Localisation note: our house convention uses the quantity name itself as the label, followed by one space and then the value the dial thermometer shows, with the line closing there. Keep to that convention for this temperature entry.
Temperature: 110 °F
